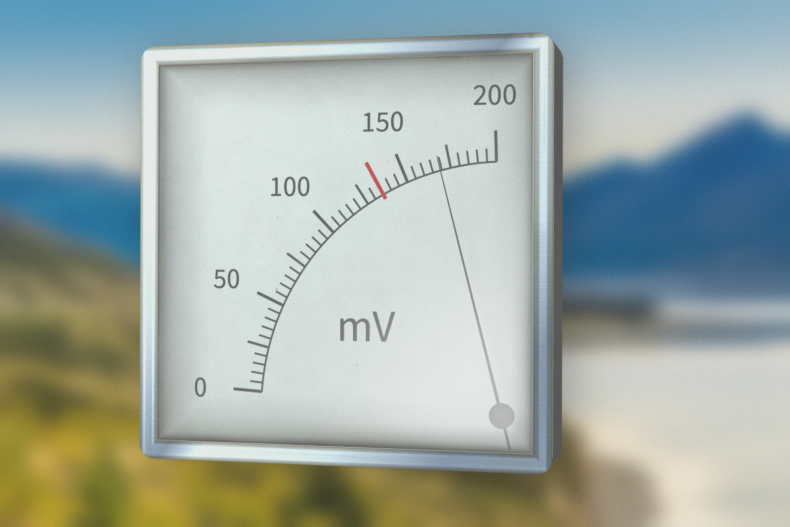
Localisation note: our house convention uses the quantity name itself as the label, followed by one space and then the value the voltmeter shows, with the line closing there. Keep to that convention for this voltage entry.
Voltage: 170 mV
